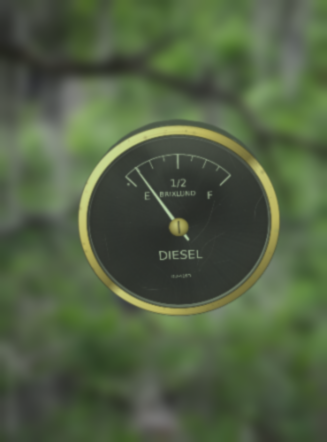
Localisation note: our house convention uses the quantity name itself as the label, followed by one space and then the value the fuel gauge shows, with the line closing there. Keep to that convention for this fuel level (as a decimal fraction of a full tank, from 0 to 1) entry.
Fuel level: 0.125
